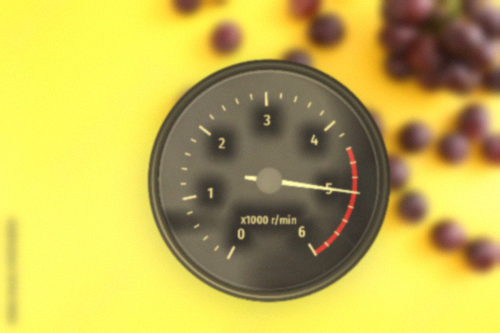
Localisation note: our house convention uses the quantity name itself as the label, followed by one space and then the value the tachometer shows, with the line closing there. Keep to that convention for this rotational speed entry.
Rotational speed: 5000 rpm
